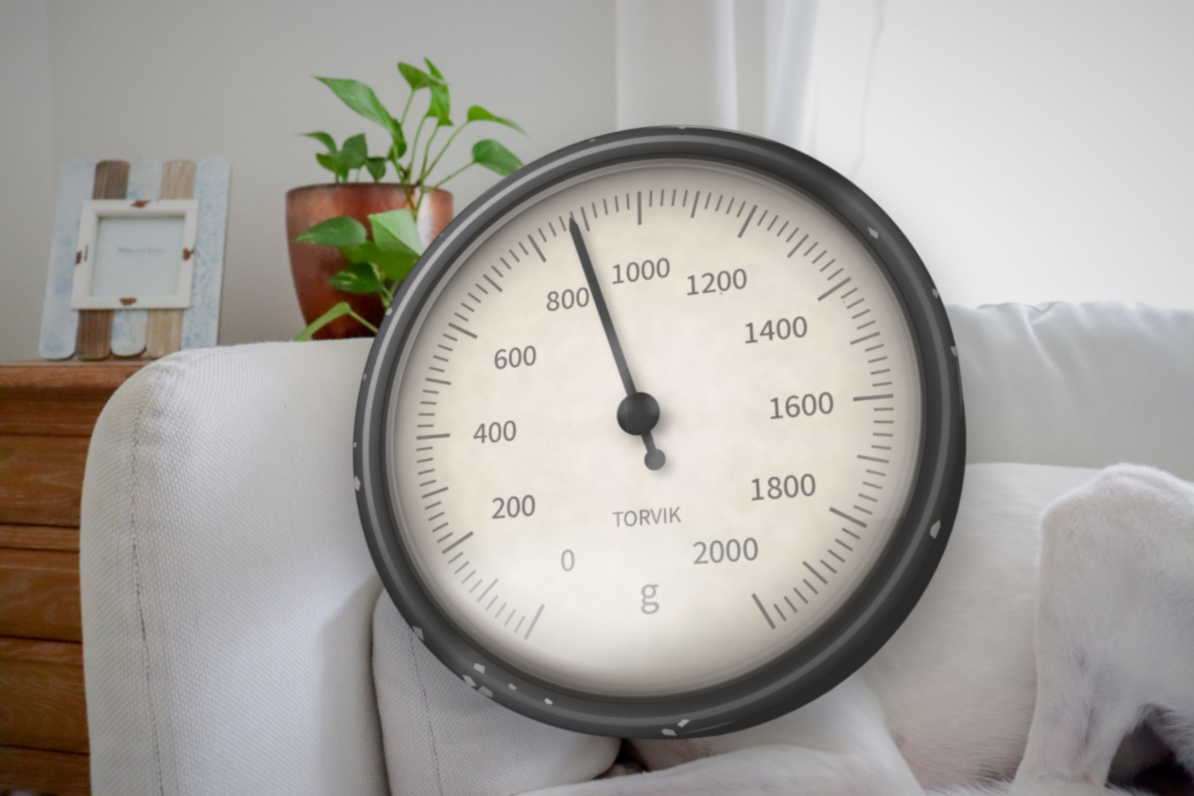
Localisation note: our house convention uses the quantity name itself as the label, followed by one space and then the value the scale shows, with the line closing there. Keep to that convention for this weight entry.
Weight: 880 g
